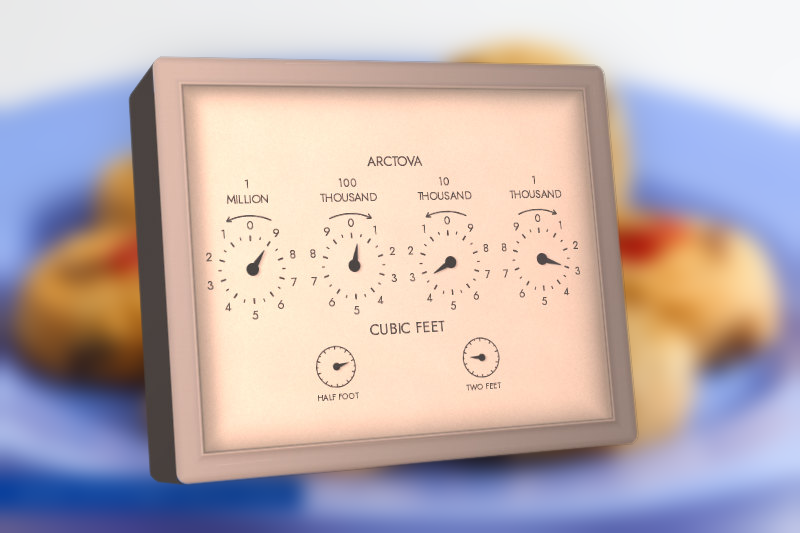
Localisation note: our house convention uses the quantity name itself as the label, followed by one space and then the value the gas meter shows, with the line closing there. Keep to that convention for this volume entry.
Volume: 903300 ft³
